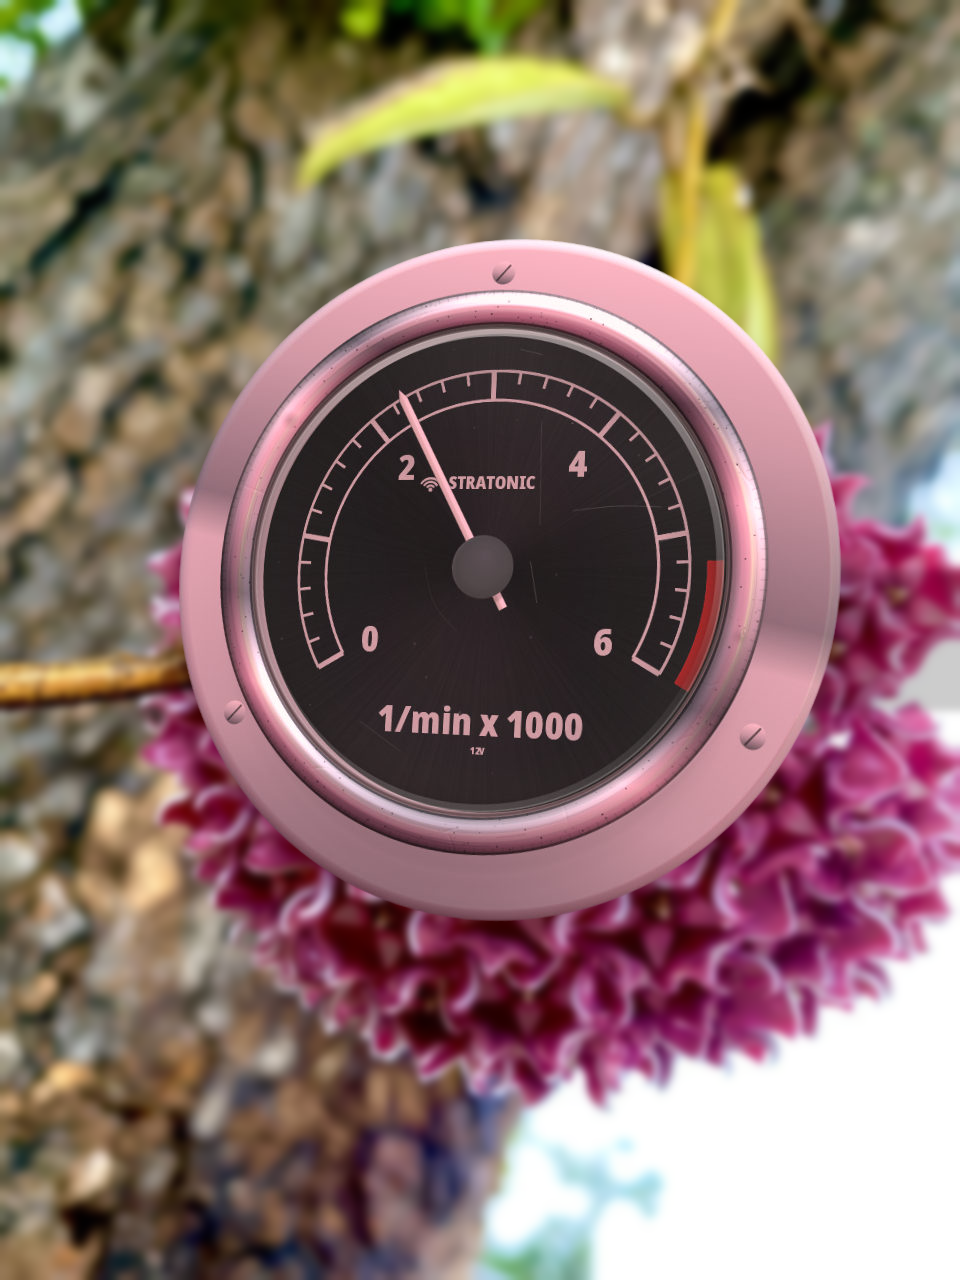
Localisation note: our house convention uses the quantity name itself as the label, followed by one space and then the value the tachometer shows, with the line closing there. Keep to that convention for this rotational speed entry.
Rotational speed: 2300 rpm
